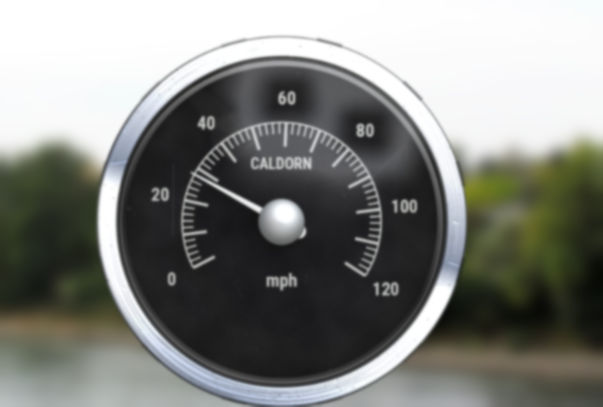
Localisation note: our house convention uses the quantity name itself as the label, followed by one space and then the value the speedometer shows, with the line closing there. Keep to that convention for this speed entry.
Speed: 28 mph
